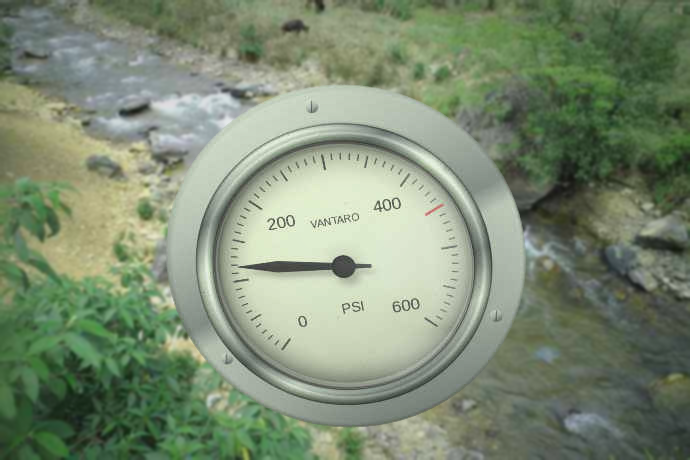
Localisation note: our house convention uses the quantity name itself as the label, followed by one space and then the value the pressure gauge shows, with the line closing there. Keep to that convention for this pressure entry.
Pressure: 120 psi
